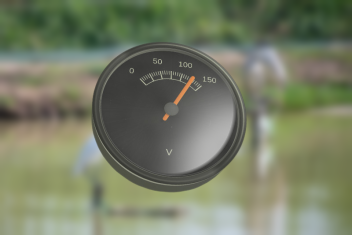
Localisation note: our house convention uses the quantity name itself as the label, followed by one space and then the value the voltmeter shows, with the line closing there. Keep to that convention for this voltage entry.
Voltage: 125 V
